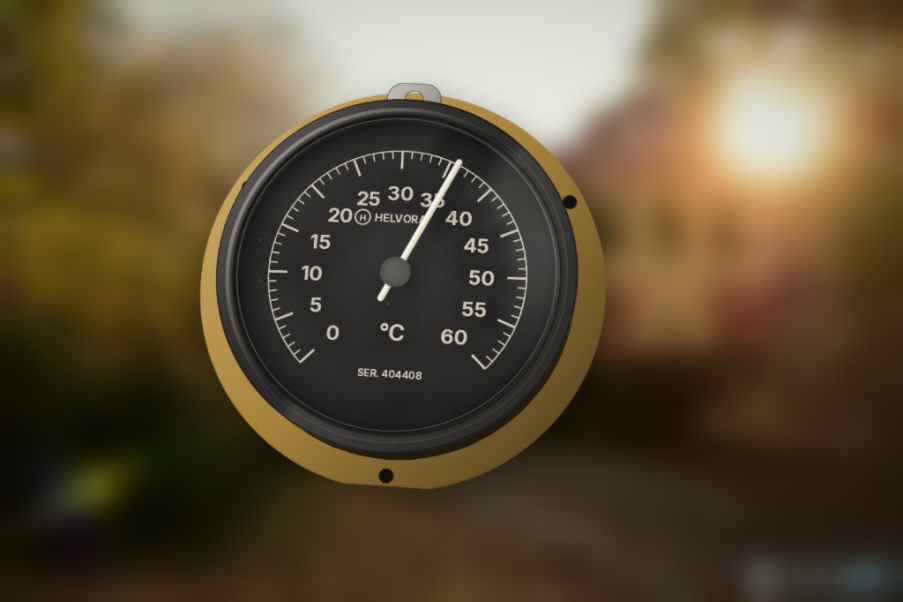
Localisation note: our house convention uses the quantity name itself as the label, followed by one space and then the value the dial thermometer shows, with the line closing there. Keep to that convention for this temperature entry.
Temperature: 36 °C
